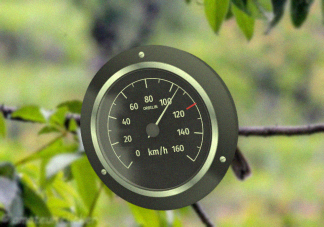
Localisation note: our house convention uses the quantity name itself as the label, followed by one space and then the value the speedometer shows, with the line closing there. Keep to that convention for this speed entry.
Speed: 105 km/h
